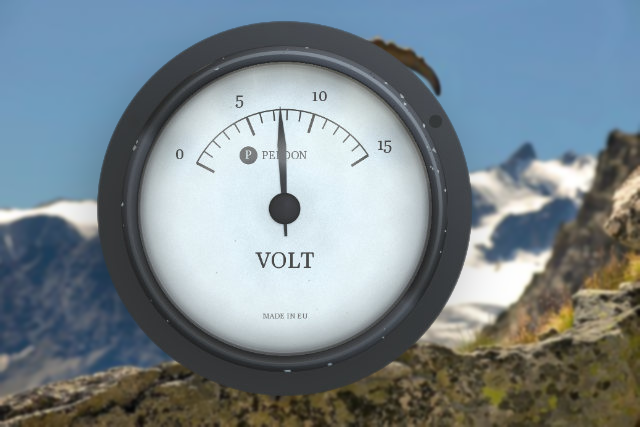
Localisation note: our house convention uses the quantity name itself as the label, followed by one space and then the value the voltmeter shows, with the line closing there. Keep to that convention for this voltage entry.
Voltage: 7.5 V
